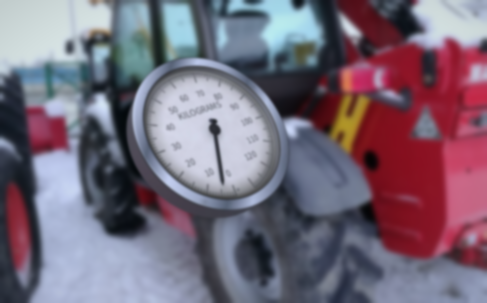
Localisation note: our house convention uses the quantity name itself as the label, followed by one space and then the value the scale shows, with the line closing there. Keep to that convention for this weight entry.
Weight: 5 kg
